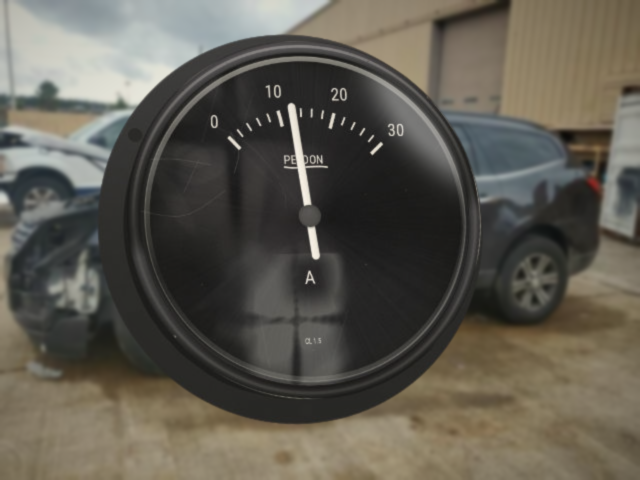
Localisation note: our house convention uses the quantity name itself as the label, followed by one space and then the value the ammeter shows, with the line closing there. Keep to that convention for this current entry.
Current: 12 A
